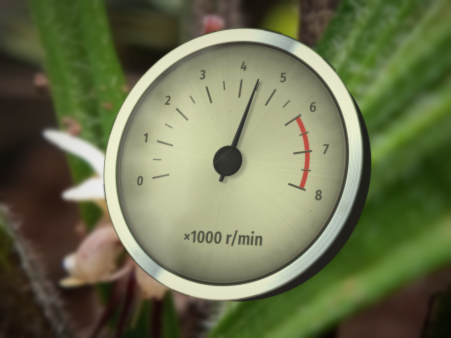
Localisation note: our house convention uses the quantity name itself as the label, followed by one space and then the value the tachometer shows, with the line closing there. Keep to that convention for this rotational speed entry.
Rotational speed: 4500 rpm
